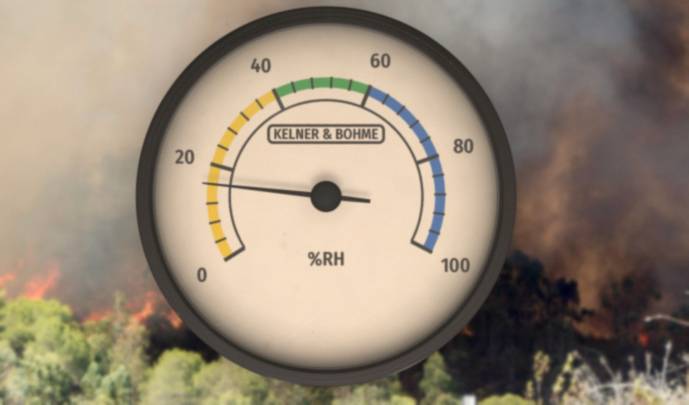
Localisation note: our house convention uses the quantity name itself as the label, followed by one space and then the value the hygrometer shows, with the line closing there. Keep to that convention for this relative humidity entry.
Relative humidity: 16 %
